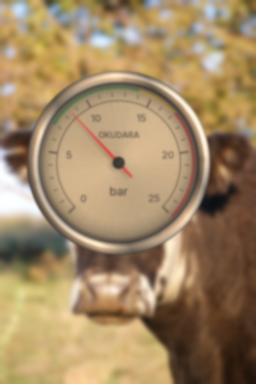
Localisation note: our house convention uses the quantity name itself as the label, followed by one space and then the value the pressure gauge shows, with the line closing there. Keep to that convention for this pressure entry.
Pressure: 8.5 bar
